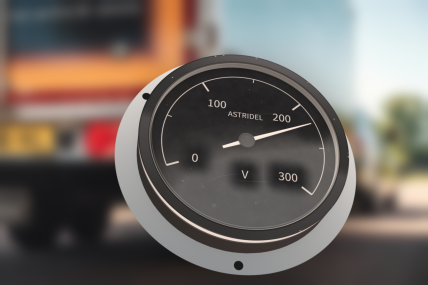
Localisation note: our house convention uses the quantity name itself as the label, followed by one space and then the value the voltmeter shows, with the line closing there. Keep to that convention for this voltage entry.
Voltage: 225 V
